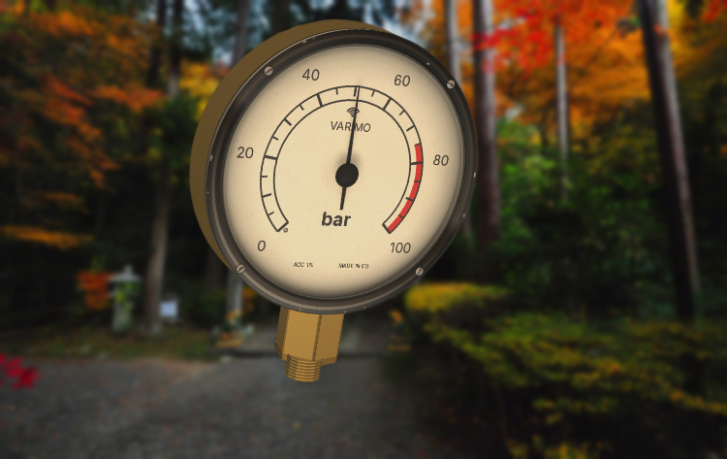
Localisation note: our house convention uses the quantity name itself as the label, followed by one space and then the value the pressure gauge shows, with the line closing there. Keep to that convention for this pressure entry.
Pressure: 50 bar
